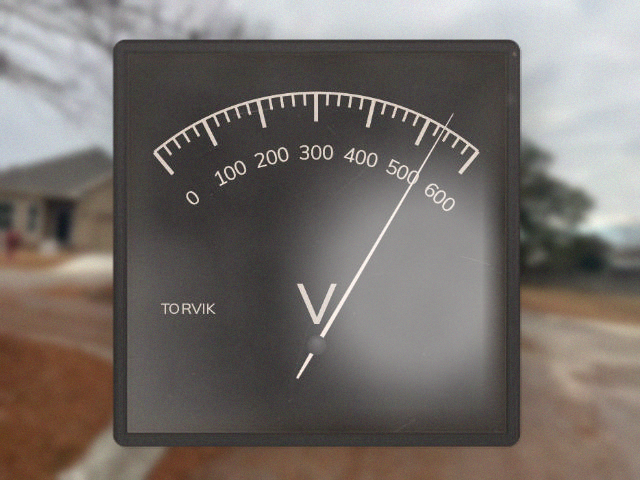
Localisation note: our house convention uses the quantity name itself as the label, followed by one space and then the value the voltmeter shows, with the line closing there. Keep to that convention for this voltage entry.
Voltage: 530 V
